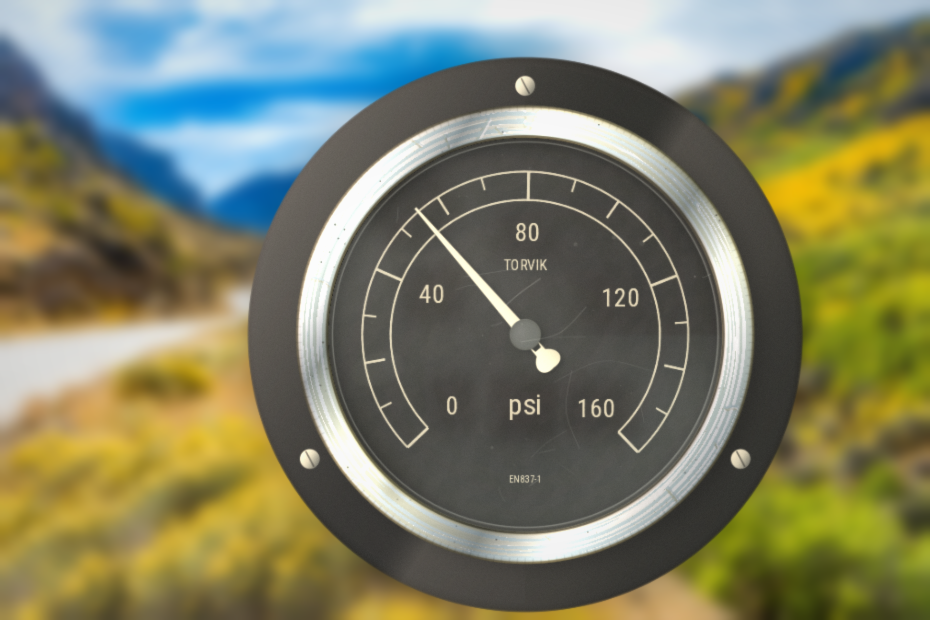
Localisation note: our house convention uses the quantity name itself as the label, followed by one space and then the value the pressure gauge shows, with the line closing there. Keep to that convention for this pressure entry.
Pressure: 55 psi
